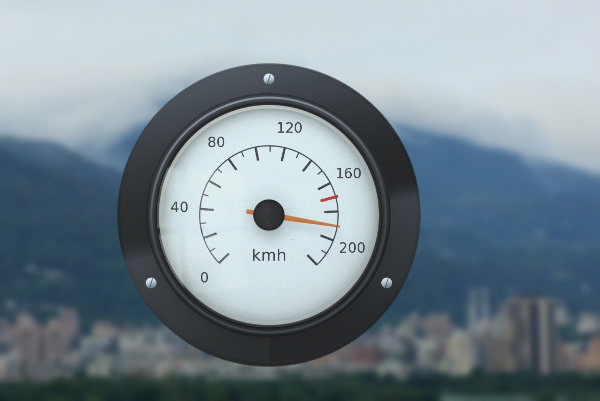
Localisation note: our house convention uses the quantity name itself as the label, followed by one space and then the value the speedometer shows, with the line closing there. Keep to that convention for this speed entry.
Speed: 190 km/h
